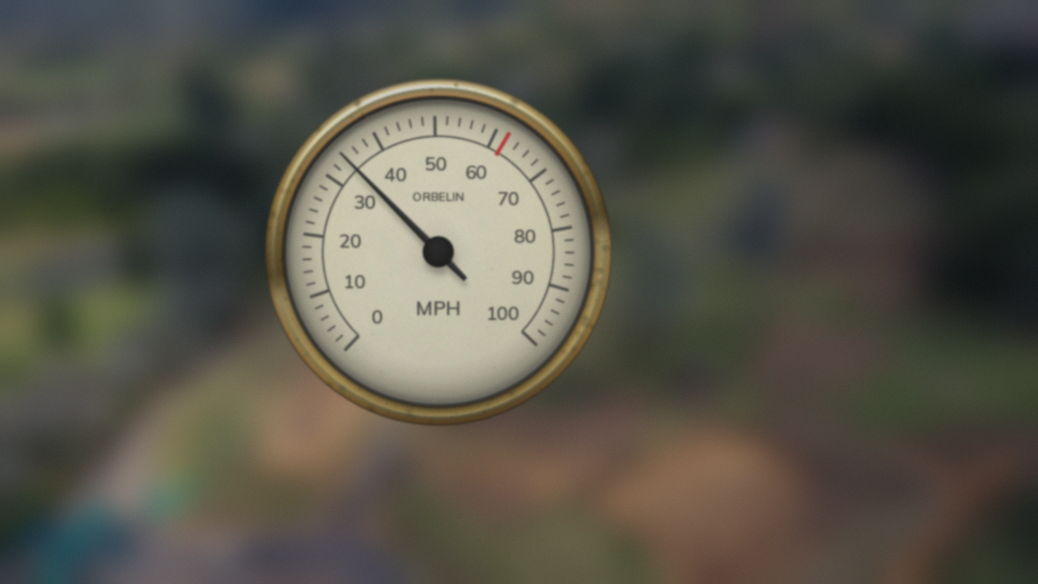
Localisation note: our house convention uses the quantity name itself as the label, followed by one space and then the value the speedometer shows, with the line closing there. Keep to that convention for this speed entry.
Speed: 34 mph
